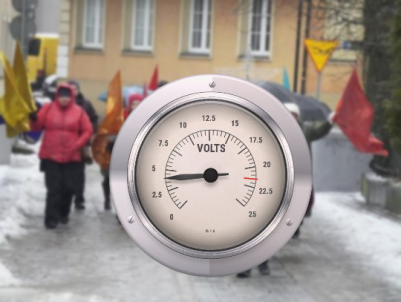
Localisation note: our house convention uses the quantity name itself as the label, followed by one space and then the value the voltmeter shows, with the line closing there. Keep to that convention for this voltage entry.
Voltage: 4 V
